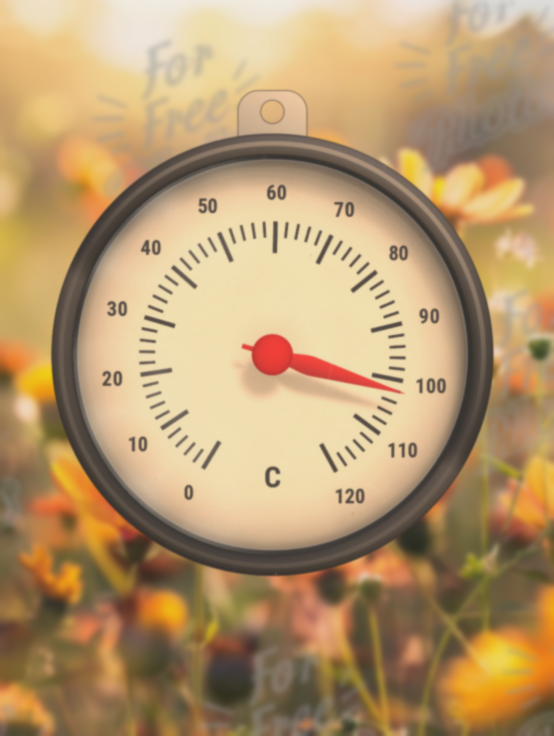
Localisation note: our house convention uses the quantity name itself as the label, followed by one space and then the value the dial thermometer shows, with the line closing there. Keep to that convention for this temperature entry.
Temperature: 102 °C
